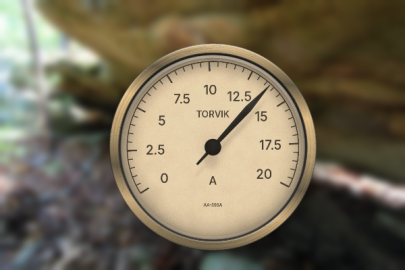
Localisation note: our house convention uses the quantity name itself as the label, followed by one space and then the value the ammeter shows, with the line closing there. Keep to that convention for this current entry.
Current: 13.75 A
